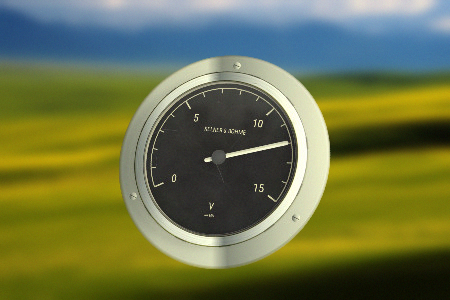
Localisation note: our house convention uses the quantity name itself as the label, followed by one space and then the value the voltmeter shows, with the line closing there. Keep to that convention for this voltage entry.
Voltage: 12 V
